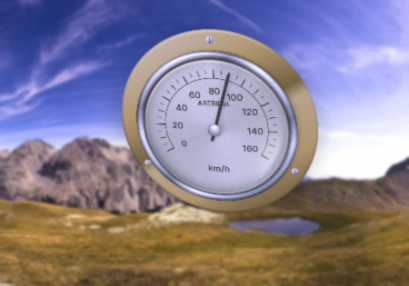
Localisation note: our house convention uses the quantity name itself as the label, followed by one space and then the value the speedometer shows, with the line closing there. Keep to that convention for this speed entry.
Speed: 90 km/h
